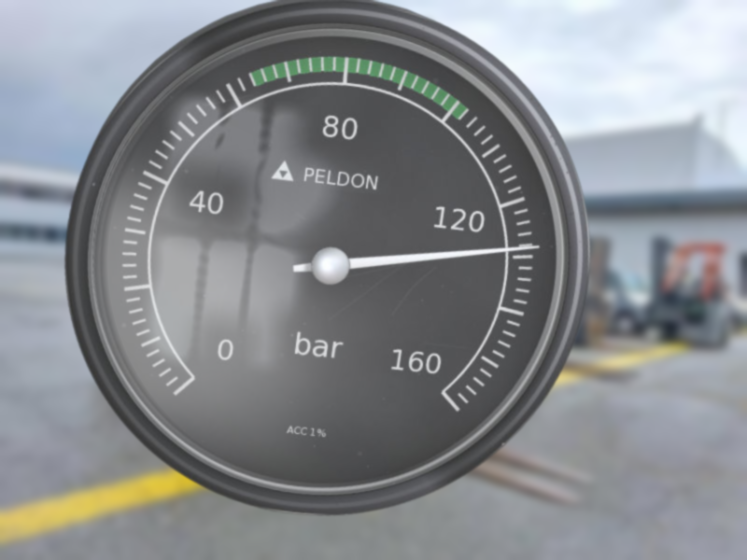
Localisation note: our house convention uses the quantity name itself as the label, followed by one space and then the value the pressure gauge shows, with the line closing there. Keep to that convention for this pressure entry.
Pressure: 128 bar
